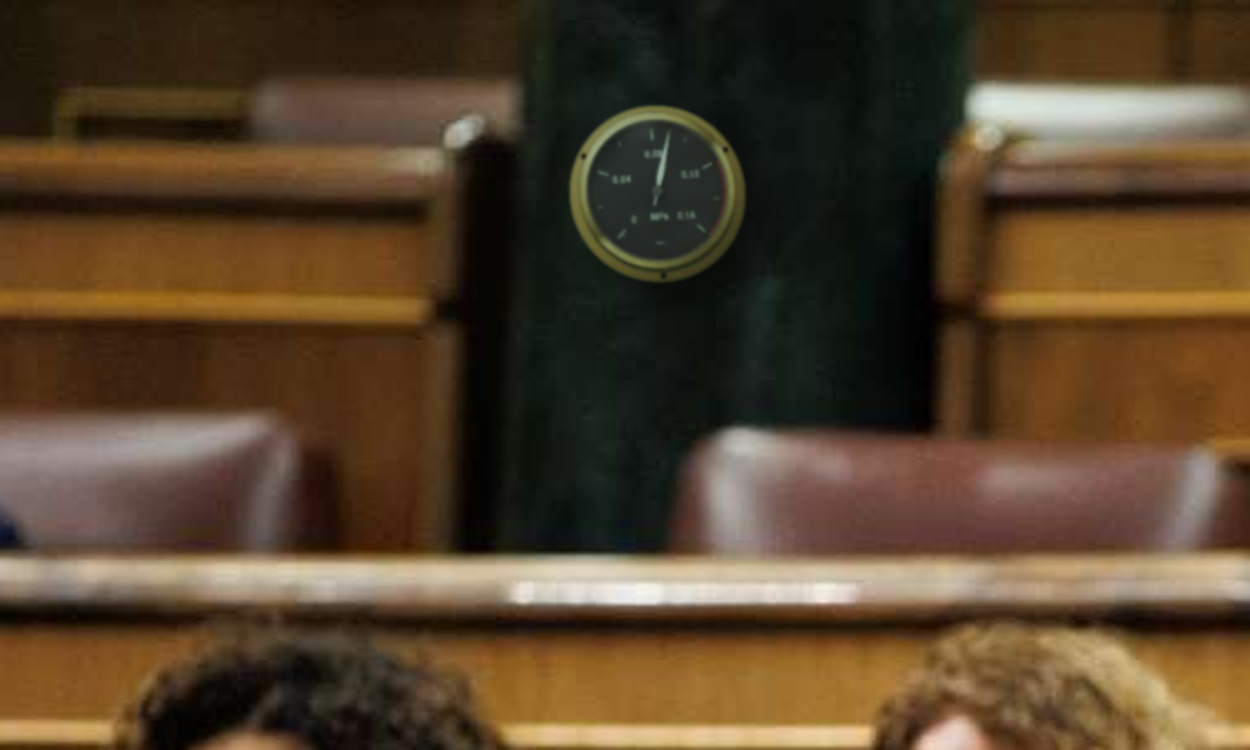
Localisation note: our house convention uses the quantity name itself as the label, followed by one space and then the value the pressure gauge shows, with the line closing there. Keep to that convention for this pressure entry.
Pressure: 0.09 MPa
